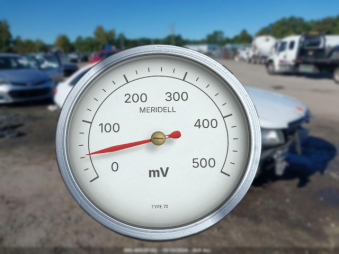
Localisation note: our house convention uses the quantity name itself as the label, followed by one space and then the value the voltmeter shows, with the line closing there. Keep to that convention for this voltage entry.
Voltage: 40 mV
